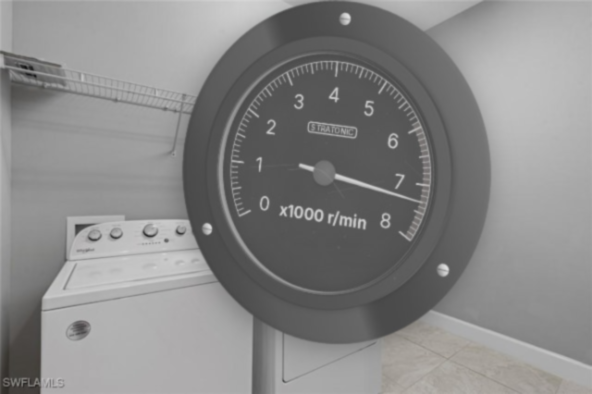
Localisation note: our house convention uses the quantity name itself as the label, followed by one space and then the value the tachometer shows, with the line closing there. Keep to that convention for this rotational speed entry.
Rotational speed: 7300 rpm
